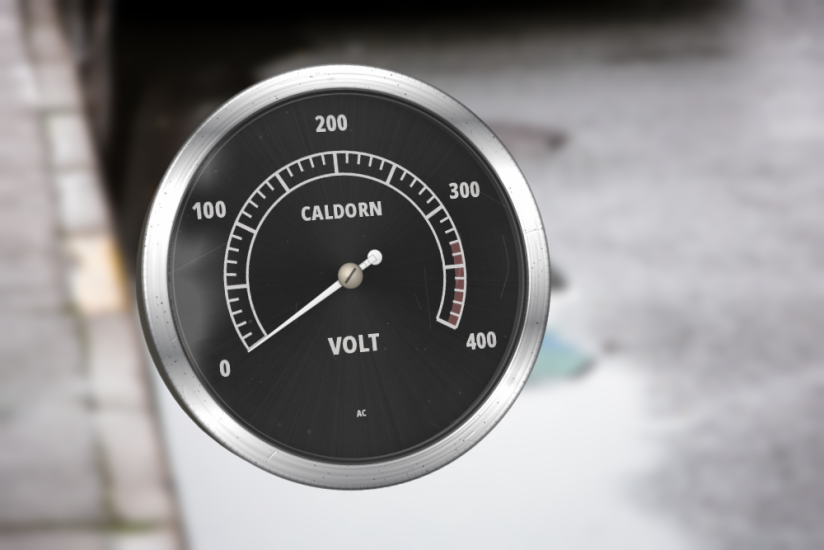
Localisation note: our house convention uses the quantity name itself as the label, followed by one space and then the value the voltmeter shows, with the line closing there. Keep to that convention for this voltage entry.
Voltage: 0 V
